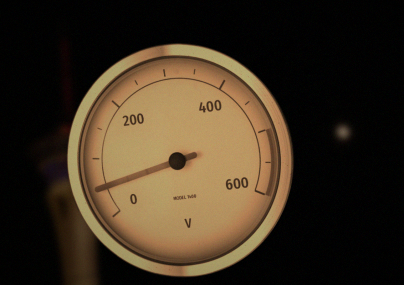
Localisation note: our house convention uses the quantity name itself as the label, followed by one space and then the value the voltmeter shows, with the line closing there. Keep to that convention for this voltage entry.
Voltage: 50 V
